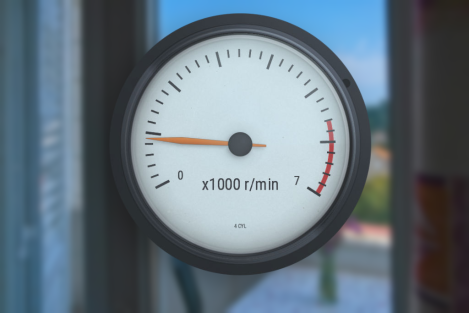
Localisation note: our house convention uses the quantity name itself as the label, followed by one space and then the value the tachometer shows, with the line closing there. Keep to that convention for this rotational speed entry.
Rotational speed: 900 rpm
